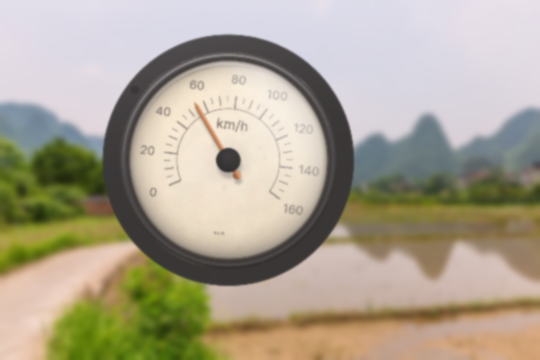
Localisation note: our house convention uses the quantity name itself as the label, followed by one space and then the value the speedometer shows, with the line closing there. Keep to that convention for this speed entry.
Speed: 55 km/h
